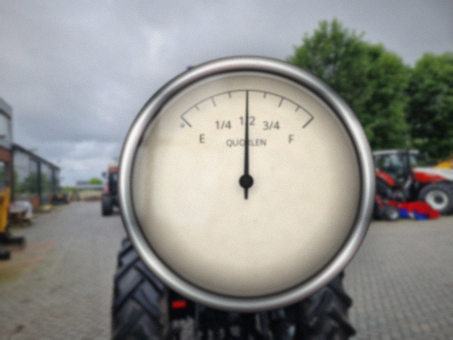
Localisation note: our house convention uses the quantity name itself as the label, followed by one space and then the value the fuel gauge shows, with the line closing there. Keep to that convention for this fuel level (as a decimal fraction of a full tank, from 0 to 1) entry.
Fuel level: 0.5
